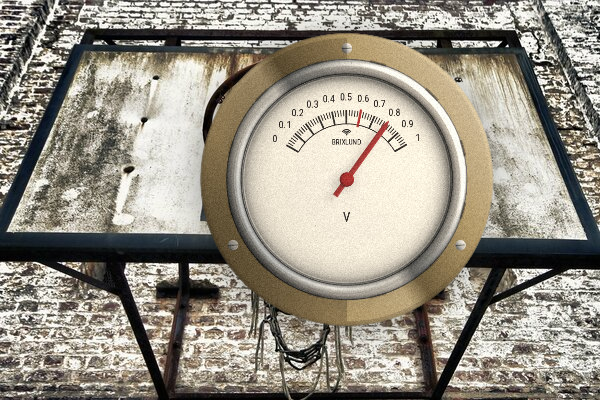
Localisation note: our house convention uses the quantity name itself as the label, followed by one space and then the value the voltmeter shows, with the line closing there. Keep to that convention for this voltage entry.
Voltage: 0.8 V
